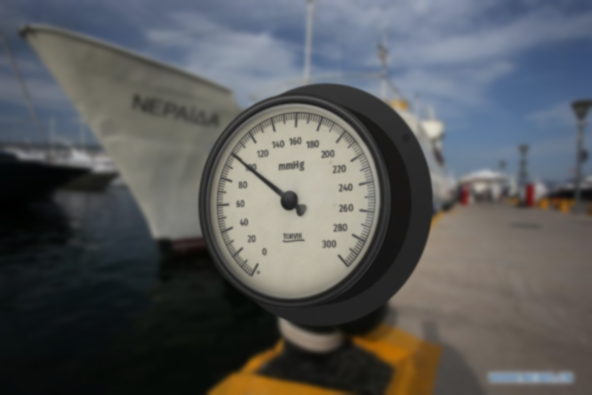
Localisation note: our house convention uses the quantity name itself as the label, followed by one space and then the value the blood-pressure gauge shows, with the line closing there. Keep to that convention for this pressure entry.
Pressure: 100 mmHg
